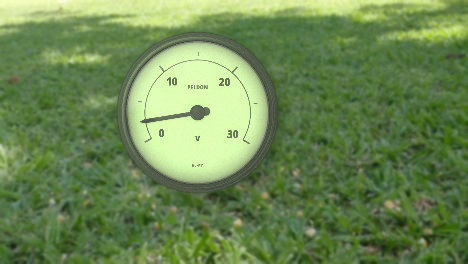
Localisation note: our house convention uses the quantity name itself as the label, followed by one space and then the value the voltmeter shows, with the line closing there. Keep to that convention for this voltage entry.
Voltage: 2.5 V
